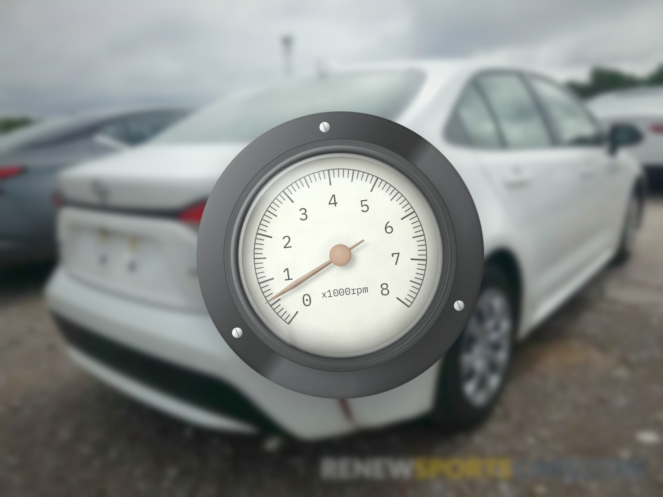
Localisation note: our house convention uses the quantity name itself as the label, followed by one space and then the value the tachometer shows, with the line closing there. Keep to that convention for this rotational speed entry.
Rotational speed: 600 rpm
